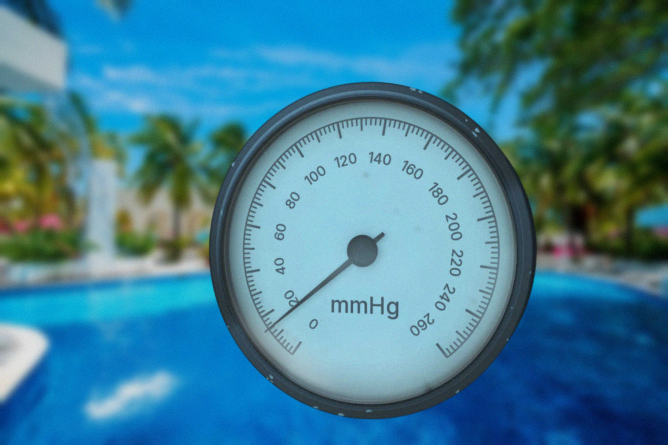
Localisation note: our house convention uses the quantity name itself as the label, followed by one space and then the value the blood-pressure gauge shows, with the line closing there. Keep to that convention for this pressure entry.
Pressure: 14 mmHg
